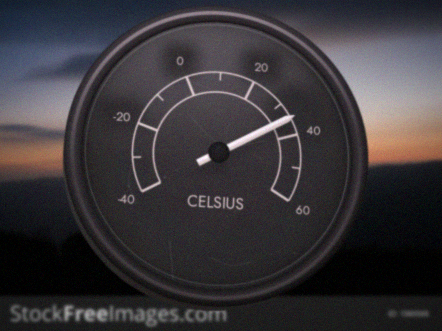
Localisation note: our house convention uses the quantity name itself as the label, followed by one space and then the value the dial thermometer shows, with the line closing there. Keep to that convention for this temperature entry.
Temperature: 35 °C
